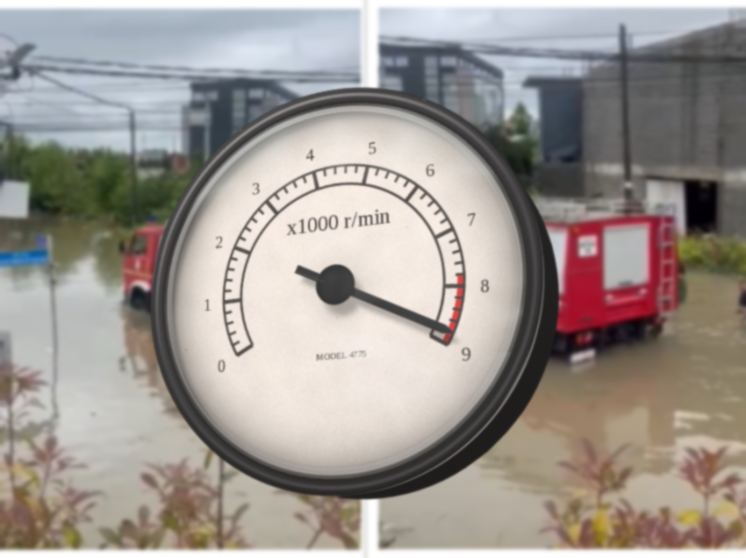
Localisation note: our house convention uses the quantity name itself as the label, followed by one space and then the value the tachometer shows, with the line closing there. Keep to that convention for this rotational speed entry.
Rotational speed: 8800 rpm
